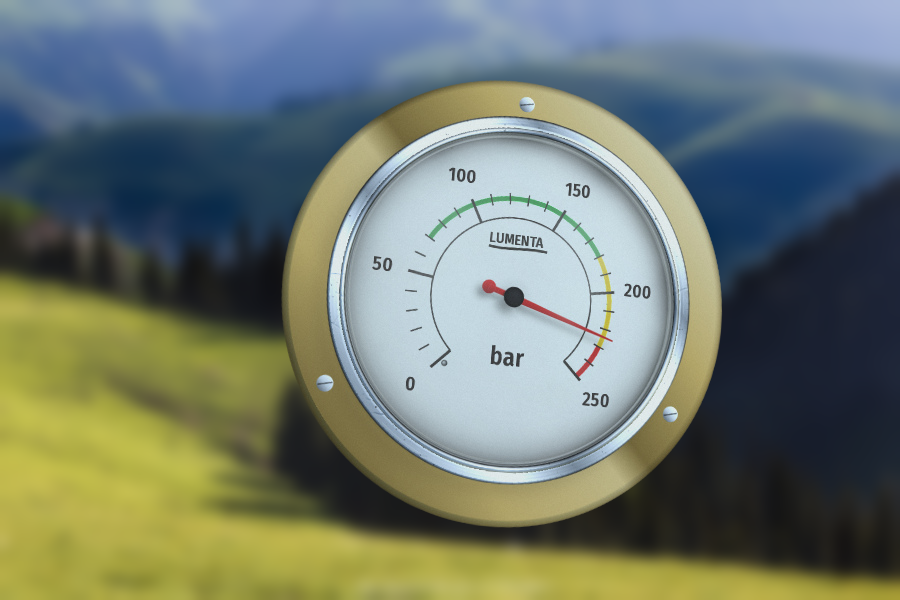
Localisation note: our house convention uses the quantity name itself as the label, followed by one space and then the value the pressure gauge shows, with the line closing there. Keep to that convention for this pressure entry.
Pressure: 225 bar
